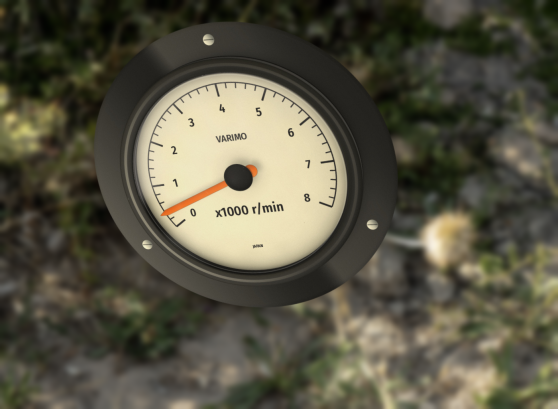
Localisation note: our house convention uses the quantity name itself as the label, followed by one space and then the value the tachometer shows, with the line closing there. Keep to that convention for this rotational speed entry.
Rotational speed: 400 rpm
